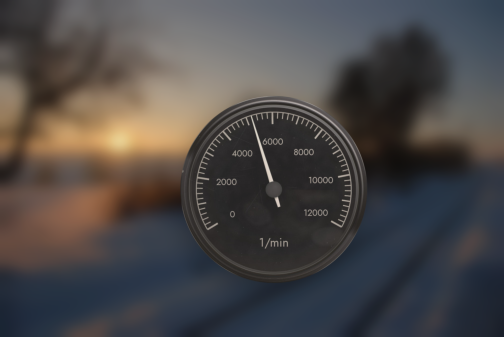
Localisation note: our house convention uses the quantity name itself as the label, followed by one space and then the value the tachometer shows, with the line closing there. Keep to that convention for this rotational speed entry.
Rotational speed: 5200 rpm
